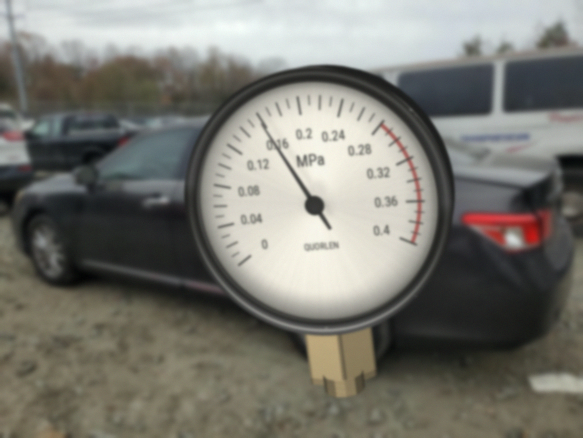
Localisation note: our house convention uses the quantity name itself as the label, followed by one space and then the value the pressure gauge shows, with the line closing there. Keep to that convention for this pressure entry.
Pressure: 0.16 MPa
